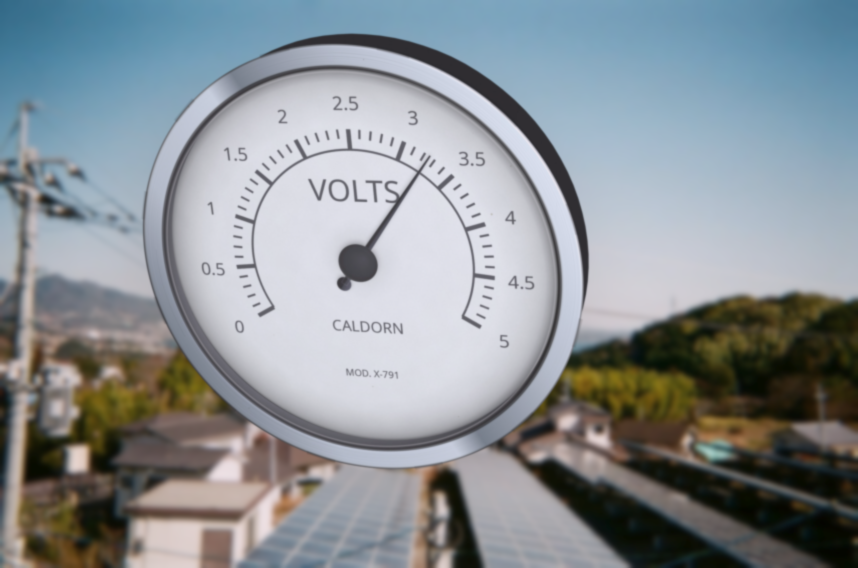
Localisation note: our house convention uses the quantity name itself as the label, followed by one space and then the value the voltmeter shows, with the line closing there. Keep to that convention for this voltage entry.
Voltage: 3.25 V
